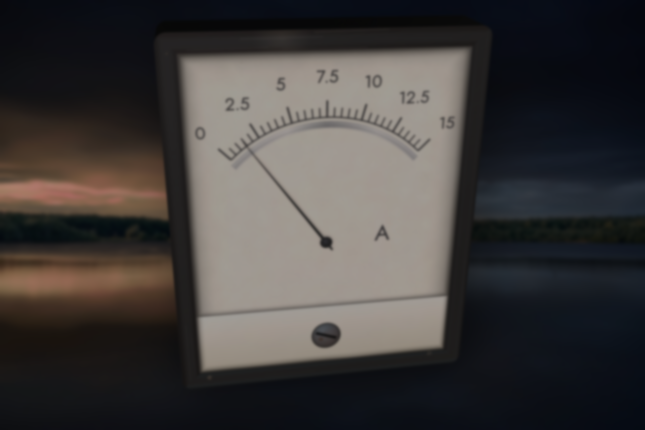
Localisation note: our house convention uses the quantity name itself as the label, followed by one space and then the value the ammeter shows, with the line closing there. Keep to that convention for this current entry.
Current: 1.5 A
